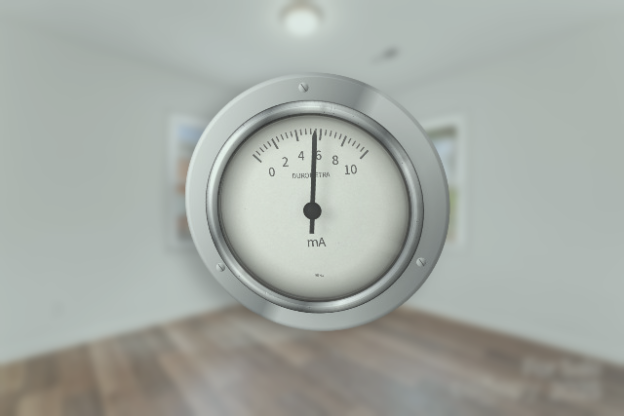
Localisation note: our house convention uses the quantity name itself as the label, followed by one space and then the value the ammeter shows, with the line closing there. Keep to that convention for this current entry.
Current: 5.6 mA
